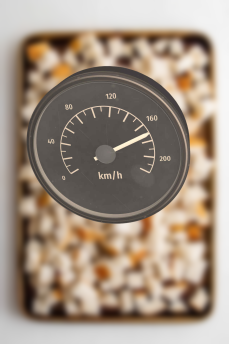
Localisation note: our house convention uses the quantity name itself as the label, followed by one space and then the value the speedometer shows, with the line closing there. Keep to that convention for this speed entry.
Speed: 170 km/h
